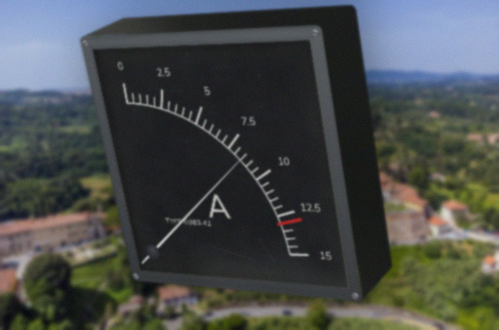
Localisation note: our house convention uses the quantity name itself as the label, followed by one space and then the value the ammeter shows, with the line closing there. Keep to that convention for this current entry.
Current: 8.5 A
